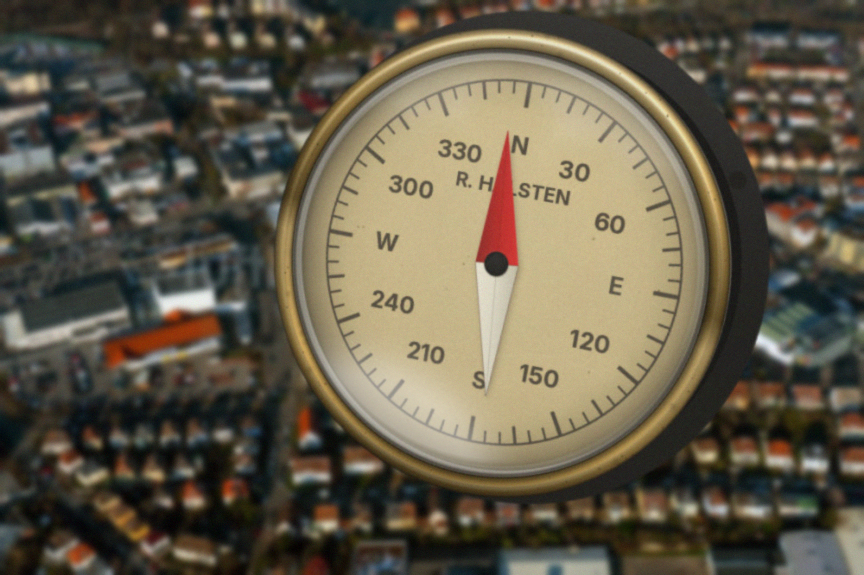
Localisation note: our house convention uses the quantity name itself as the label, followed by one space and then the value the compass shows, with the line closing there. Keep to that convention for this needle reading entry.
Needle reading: 355 °
